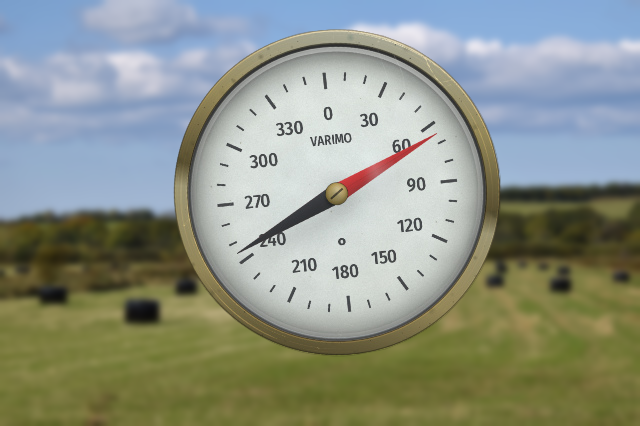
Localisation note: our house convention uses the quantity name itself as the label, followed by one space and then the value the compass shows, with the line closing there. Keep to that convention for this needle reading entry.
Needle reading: 65 °
